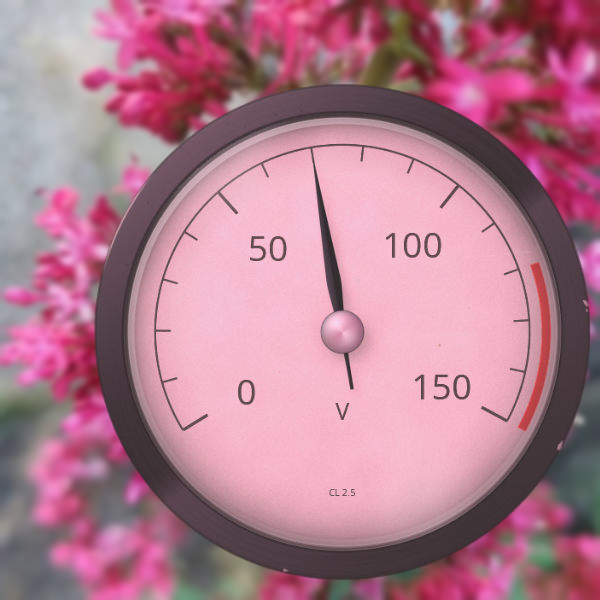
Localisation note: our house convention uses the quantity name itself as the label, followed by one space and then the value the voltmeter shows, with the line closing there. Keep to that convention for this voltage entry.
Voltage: 70 V
